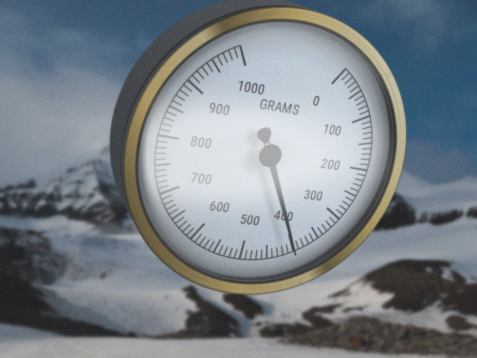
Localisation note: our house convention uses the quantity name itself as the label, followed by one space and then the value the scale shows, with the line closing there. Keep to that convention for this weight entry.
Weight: 400 g
